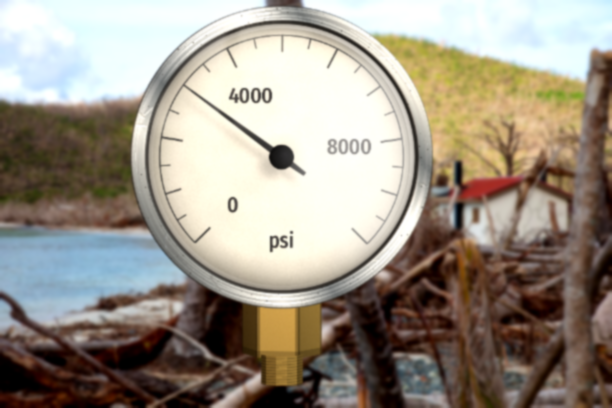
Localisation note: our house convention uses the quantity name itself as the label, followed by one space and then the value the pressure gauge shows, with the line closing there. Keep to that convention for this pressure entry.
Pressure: 3000 psi
